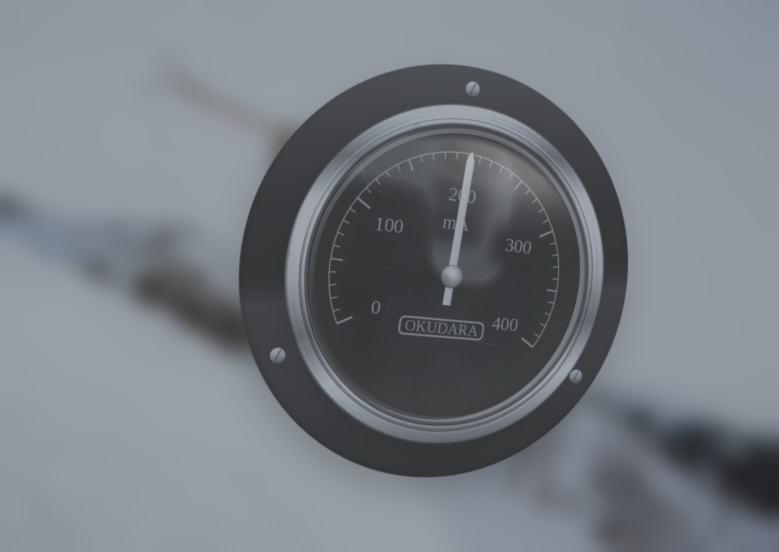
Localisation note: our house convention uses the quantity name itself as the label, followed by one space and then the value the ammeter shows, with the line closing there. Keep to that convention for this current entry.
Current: 200 mA
